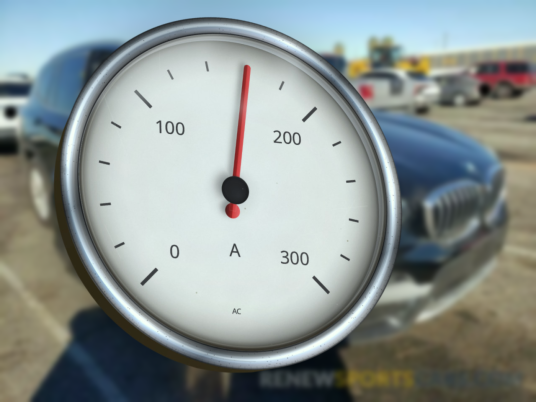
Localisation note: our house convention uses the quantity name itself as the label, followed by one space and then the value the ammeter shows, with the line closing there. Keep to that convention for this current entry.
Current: 160 A
